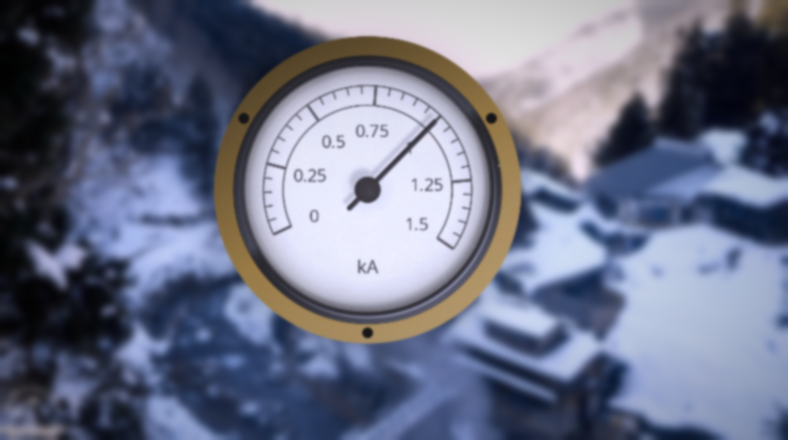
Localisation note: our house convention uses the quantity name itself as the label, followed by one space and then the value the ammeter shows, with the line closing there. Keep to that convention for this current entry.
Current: 1 kA
